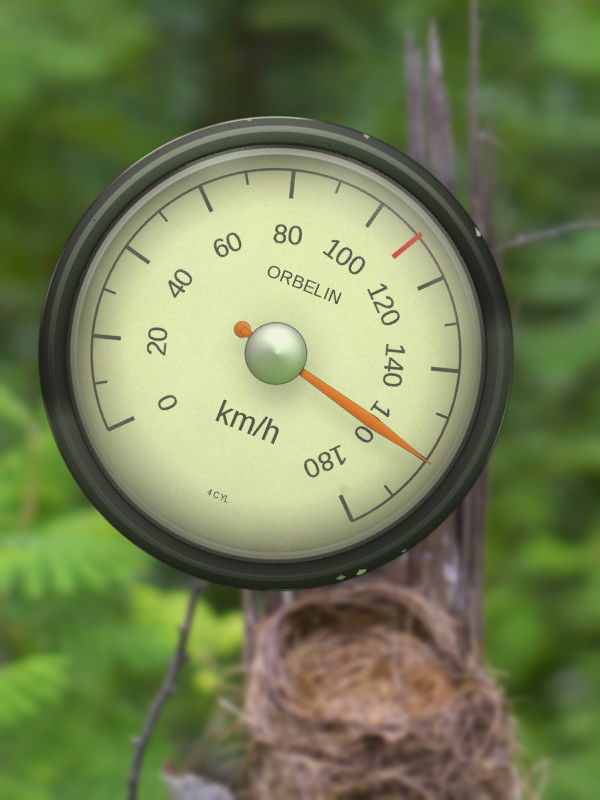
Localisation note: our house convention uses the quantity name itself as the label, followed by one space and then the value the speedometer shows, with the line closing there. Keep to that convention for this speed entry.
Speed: 160 km/h
